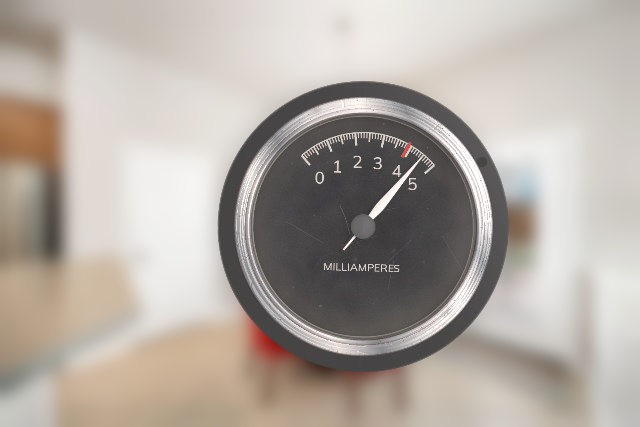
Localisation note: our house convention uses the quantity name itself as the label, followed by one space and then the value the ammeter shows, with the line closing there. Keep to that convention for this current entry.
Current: 4.5 mA
